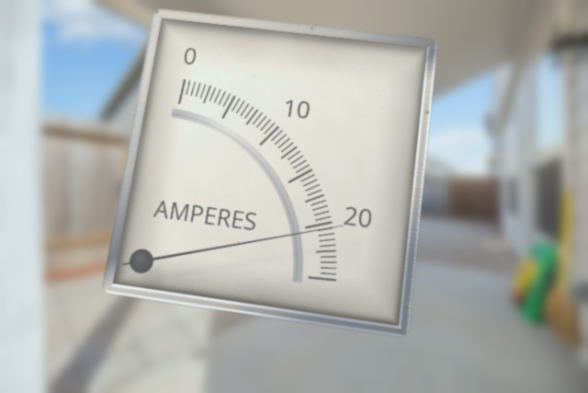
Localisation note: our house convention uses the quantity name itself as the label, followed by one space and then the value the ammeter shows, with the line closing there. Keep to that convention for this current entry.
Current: 20.5 A
